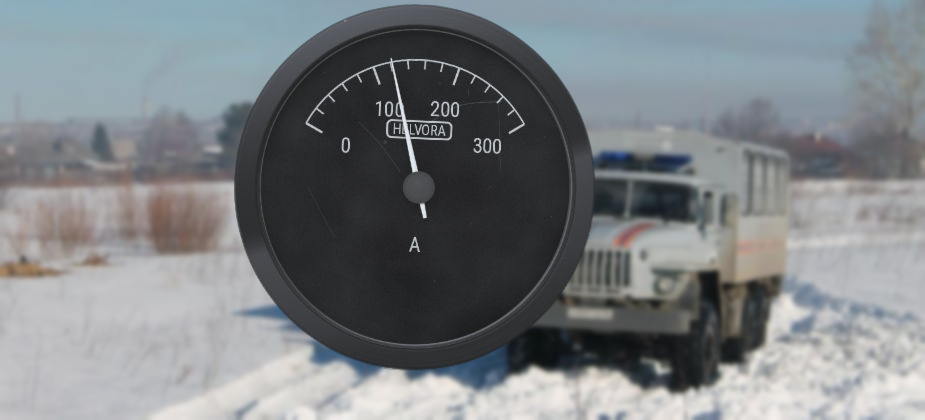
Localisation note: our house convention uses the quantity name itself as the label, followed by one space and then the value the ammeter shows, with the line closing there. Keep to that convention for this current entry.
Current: 120 A
